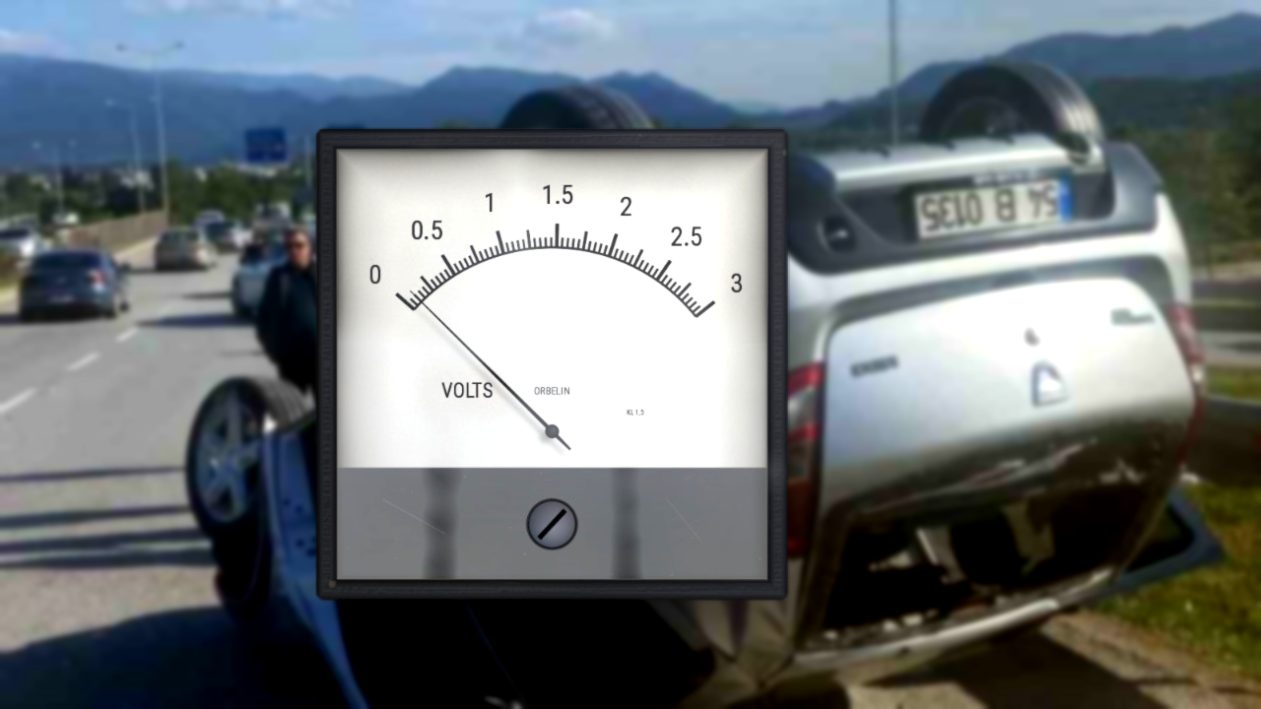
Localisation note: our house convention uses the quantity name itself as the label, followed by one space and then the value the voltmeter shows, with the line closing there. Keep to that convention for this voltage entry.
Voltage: 0.1 V
